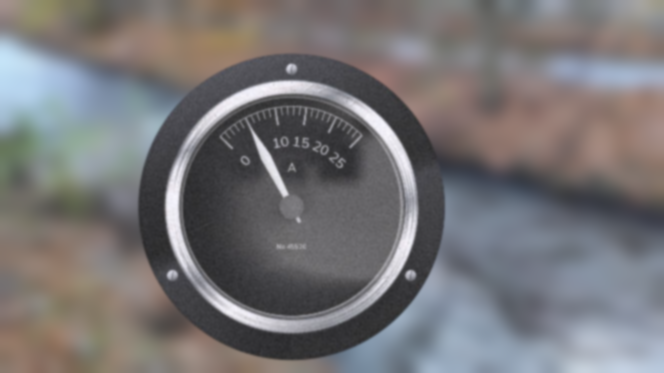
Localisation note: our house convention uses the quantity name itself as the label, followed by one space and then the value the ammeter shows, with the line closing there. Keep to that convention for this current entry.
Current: 5 A
